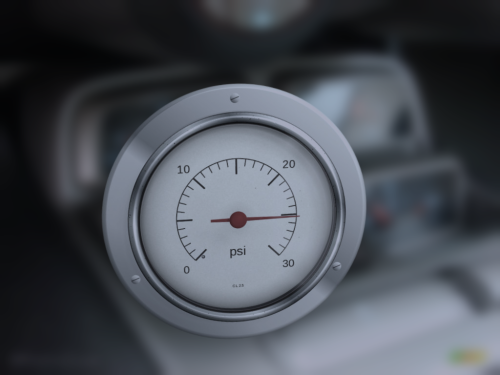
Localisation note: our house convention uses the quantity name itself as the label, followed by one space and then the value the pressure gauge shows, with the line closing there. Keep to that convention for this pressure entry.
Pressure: 25 psi
